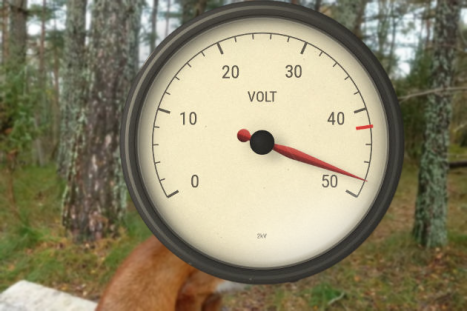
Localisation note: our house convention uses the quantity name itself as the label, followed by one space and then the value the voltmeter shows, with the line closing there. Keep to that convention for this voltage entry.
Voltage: 48 V
